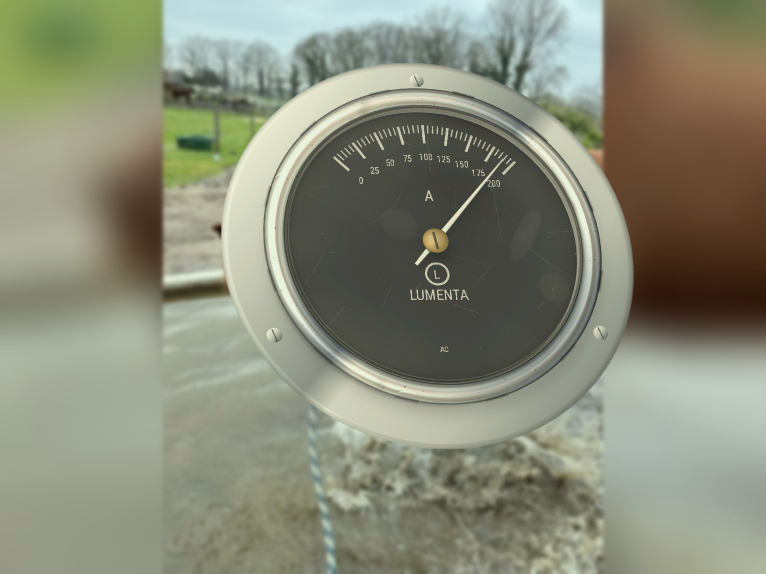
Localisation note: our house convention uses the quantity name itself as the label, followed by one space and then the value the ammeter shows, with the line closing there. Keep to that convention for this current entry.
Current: 190 A
